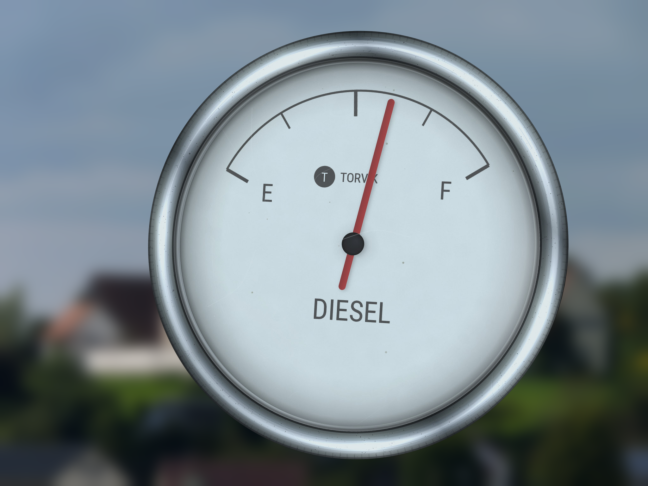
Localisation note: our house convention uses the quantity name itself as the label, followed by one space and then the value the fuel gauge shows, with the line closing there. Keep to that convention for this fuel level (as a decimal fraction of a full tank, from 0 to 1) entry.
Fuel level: 0.625
